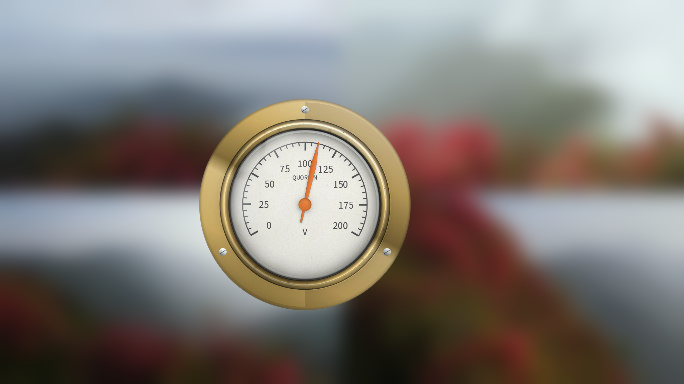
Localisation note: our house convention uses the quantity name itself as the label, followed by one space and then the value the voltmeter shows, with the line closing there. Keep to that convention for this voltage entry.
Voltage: 110 V
